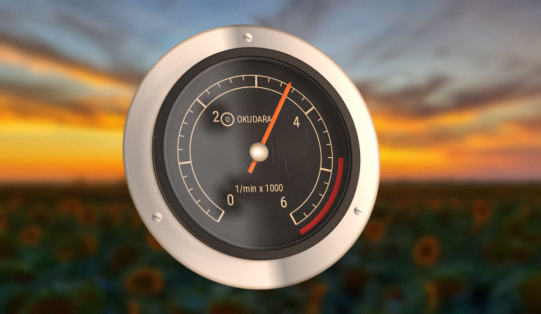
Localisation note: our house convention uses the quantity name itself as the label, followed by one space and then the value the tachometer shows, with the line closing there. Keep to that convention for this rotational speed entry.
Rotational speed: 3500 rpm
